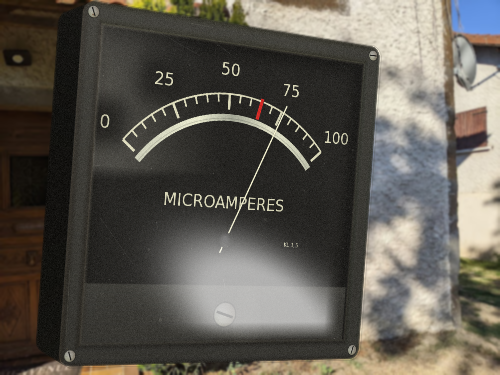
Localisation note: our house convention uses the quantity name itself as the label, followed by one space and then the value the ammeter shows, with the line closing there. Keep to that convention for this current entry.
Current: 75 µA
